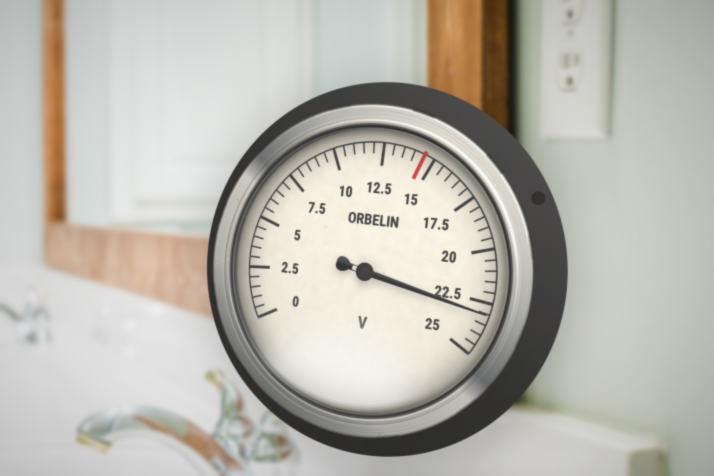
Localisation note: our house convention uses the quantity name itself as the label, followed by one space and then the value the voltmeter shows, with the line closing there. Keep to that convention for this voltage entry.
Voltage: 23 V
